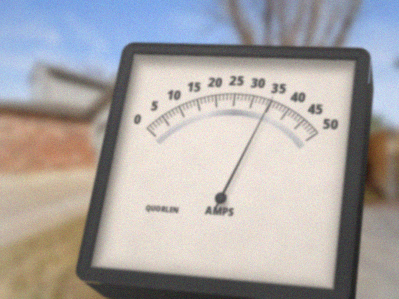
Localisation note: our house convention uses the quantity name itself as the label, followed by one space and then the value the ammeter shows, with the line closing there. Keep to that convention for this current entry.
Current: 35 A
